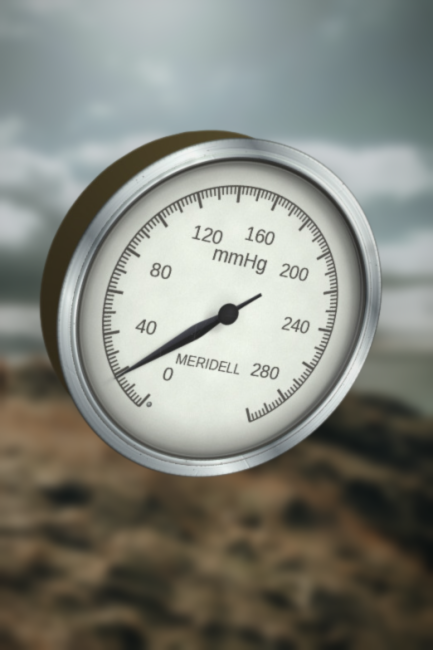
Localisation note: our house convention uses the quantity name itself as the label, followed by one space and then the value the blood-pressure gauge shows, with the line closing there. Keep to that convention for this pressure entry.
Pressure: 20 mmHg
